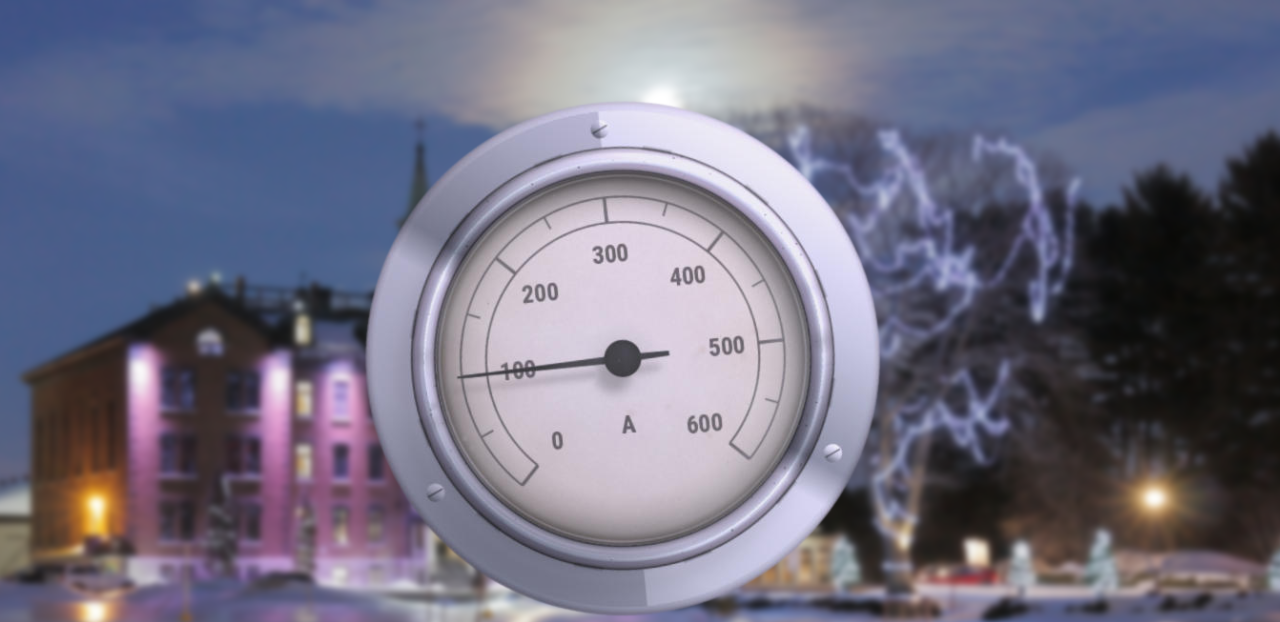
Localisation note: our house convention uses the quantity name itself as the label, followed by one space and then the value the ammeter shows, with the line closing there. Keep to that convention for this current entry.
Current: 100 A
